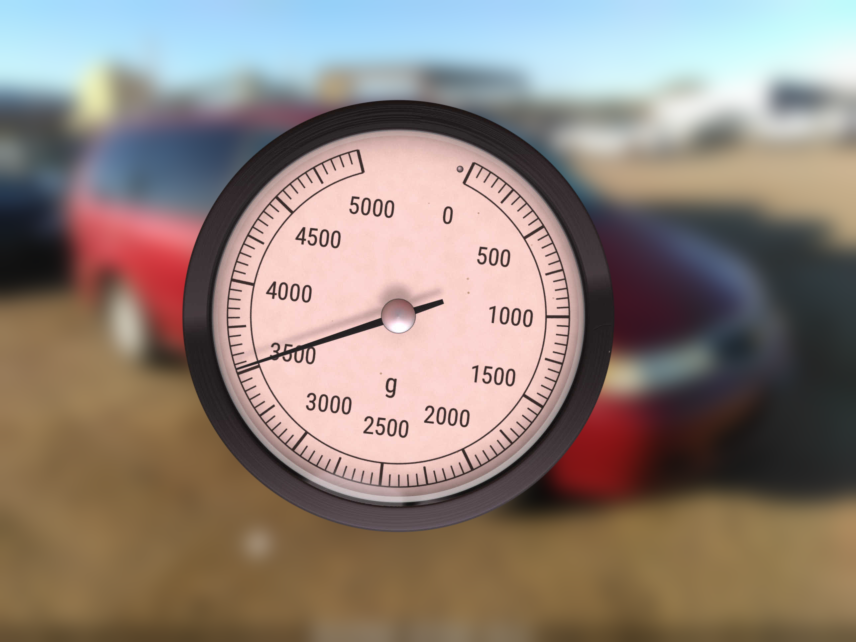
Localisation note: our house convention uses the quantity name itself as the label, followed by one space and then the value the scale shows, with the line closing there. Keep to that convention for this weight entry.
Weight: 3525 g
